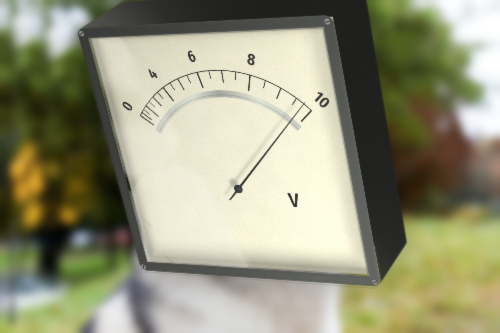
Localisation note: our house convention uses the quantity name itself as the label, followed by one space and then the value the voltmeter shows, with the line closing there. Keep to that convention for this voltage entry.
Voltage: 9.75 V
